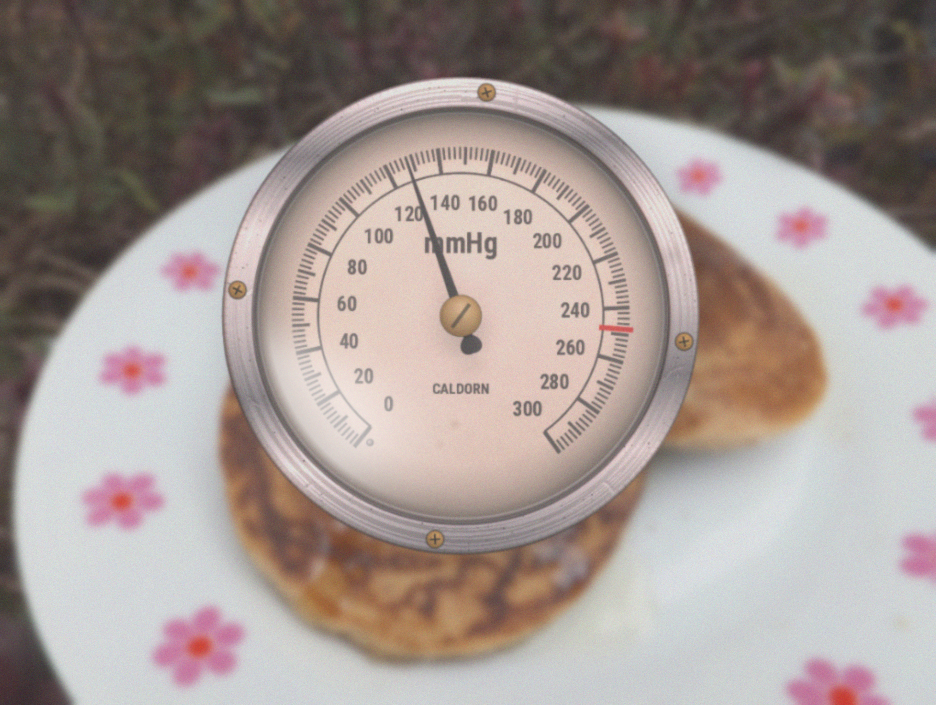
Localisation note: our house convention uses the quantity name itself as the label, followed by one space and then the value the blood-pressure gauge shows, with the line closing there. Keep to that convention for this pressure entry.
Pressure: 128 mmHg
